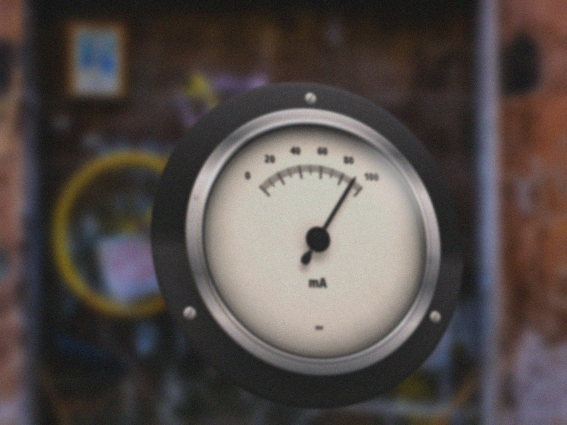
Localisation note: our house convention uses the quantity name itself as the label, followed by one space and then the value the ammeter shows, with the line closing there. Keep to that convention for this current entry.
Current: 90 mA
